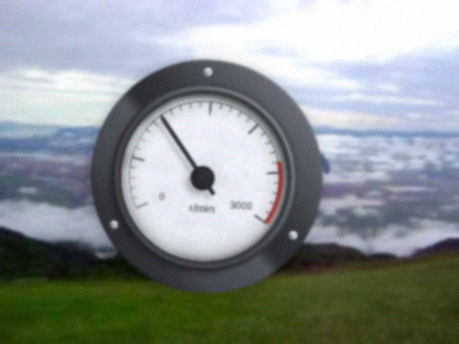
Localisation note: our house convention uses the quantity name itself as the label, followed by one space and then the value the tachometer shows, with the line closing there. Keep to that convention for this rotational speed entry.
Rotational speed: 1000 rpm
